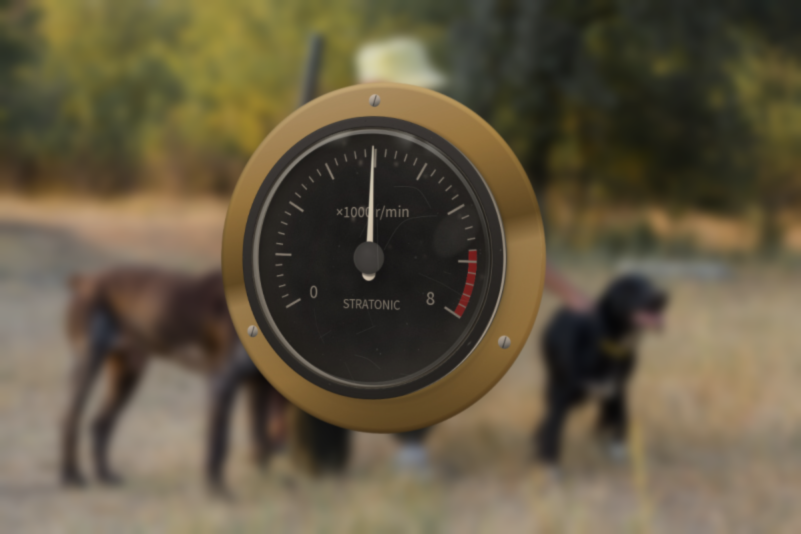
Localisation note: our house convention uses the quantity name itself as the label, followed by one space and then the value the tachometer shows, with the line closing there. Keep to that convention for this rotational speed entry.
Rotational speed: 4000 rpm
